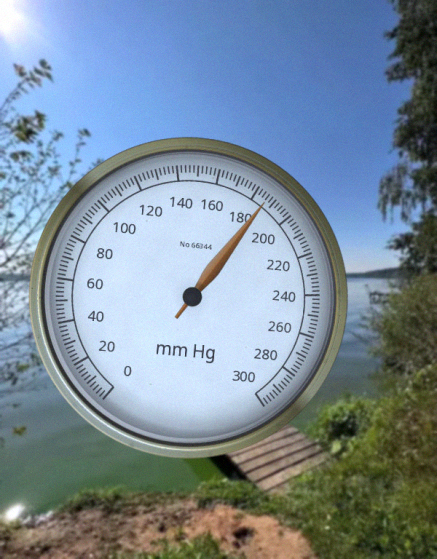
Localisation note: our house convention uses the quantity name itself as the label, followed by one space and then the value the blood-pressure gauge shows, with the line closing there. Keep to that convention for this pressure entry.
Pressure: 186 mmHg
